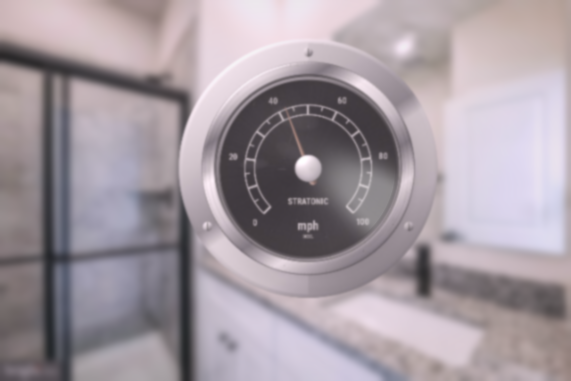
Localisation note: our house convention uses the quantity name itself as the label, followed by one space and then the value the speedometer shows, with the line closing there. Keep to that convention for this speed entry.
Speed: 42.5 mph
